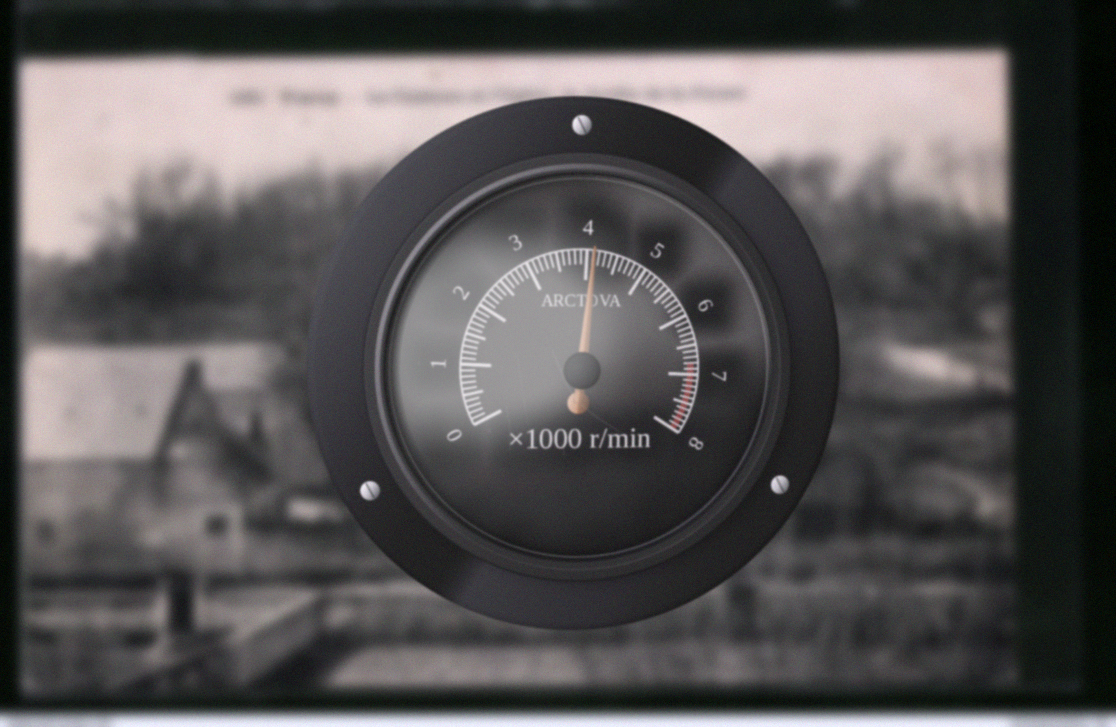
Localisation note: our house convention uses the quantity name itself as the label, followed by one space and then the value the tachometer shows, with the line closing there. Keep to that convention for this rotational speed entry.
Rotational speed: 4100 rpm
